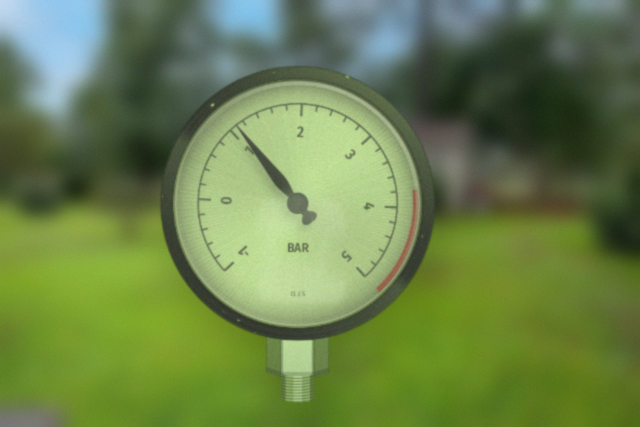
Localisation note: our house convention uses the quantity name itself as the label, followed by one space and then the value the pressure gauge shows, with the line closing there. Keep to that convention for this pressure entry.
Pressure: 1.1 bar
